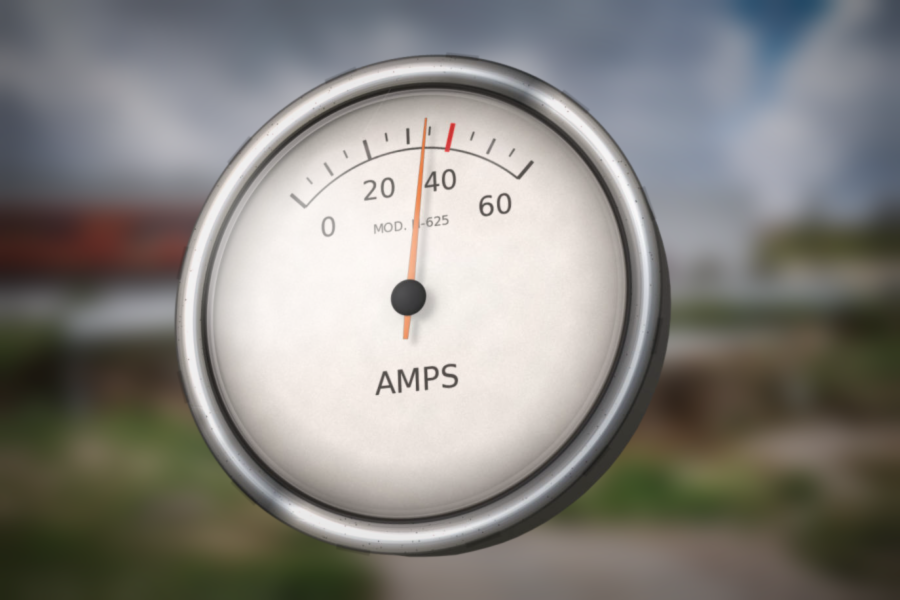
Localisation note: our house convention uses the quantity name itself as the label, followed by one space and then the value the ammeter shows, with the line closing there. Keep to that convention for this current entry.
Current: 35 A
